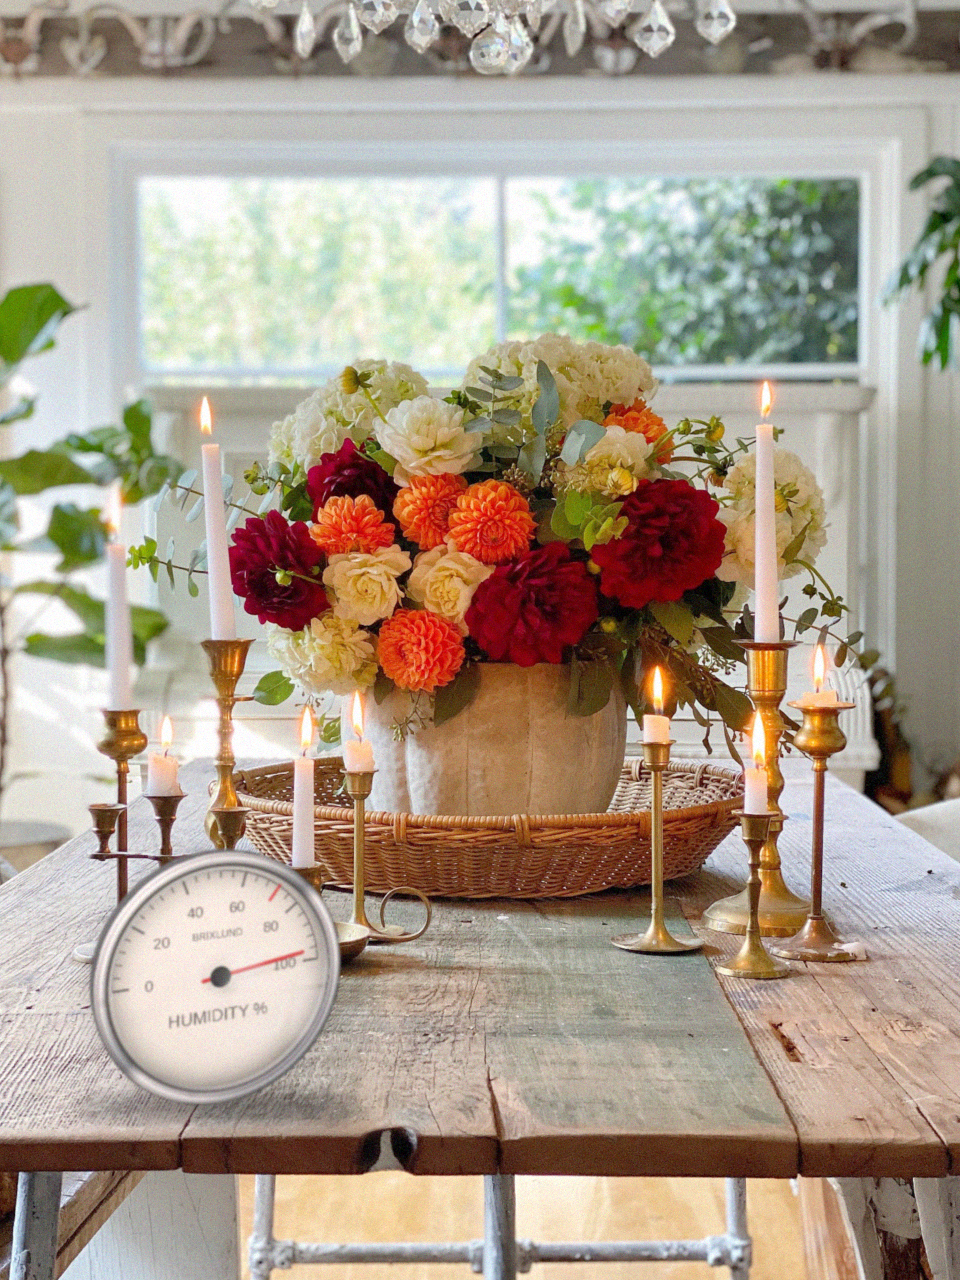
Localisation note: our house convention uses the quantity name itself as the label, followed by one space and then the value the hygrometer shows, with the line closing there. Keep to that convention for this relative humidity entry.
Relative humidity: 96 %
